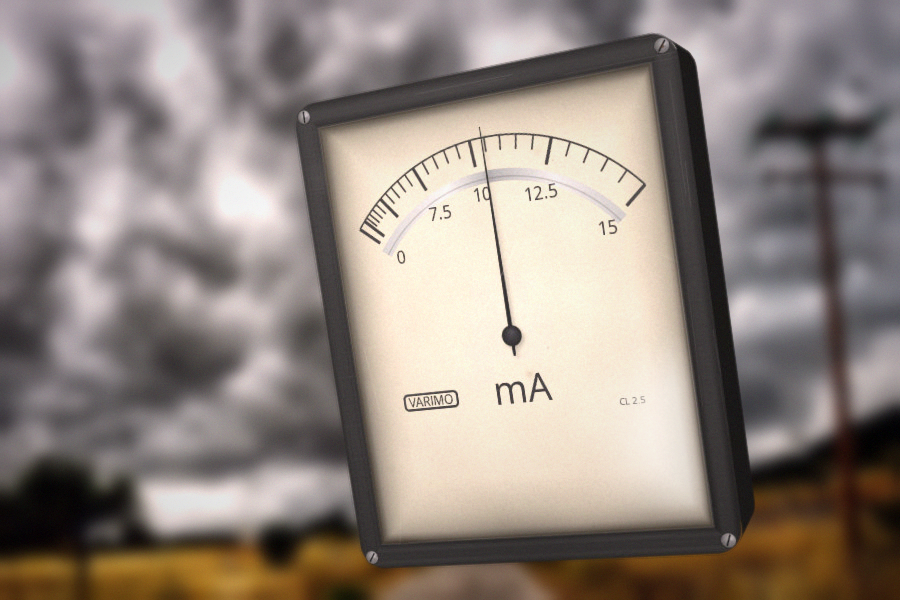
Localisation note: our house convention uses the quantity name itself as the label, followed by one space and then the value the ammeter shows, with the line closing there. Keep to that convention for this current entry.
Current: 10.5 mA
